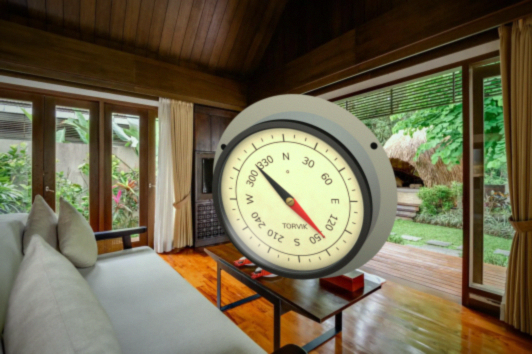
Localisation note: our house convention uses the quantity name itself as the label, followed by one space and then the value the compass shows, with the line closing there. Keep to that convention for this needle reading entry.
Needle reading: 140 °
